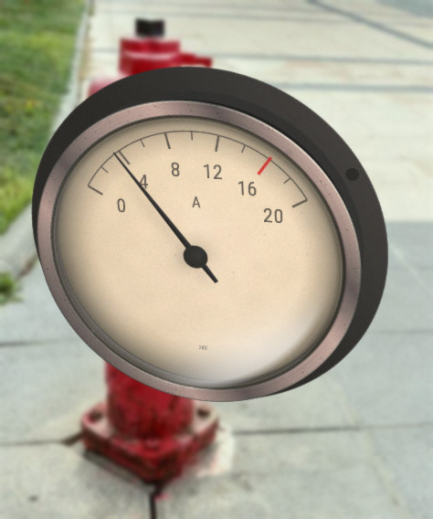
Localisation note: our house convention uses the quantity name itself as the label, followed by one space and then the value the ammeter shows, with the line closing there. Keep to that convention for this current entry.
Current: 4 A
